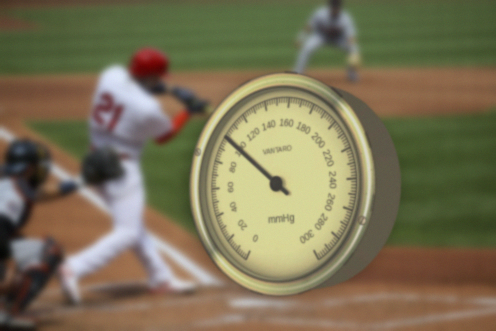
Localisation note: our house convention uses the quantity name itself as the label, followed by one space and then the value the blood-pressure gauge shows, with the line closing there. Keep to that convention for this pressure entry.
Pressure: 100 mmHg
